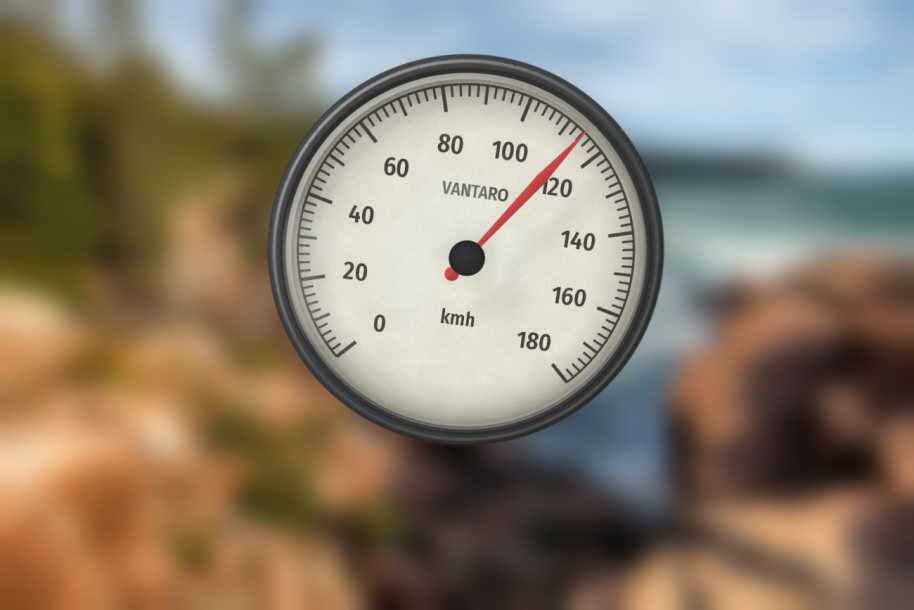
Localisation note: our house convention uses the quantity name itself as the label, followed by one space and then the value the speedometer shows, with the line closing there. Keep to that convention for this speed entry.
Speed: 114 km/h
